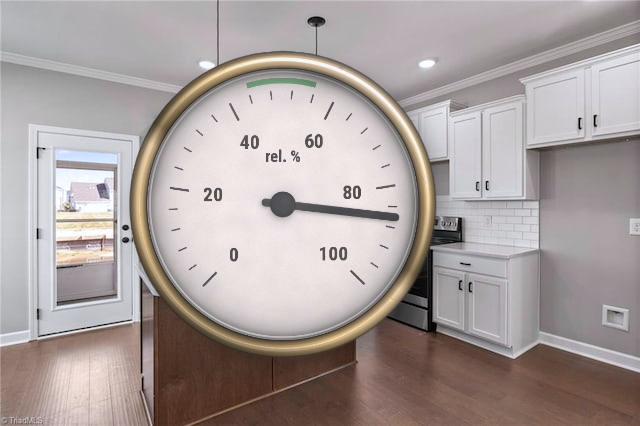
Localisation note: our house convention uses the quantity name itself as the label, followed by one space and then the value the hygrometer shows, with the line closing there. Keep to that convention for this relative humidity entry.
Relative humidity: 86 %
